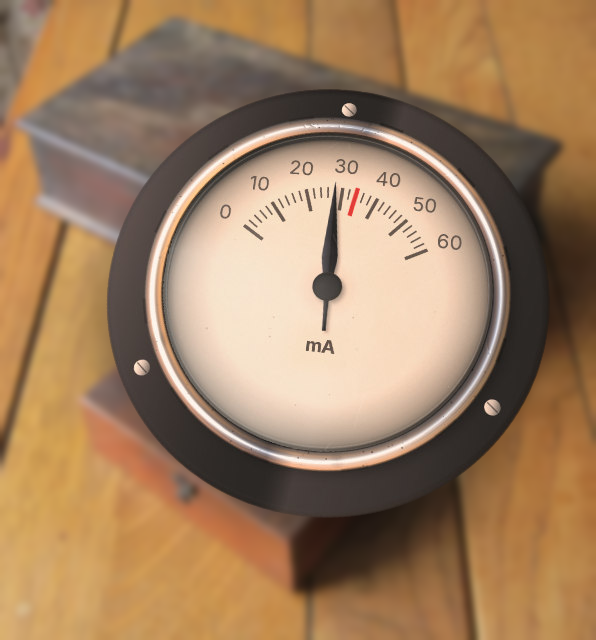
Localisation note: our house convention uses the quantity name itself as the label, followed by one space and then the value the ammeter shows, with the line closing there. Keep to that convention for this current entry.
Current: 28 mA
